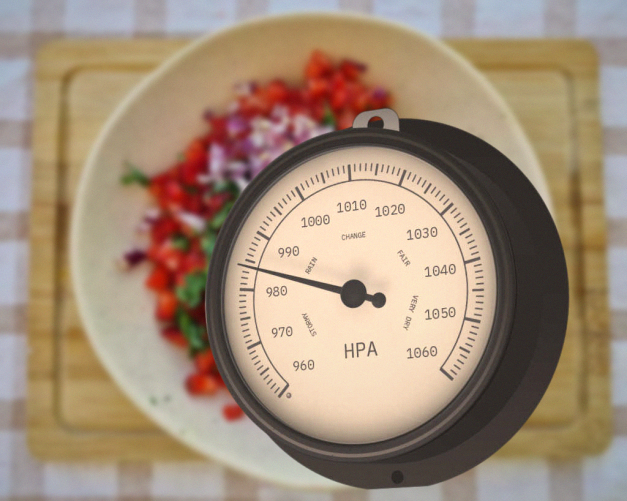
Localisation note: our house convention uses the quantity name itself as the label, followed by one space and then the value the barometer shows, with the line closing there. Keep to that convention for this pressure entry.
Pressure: 984 hPa
